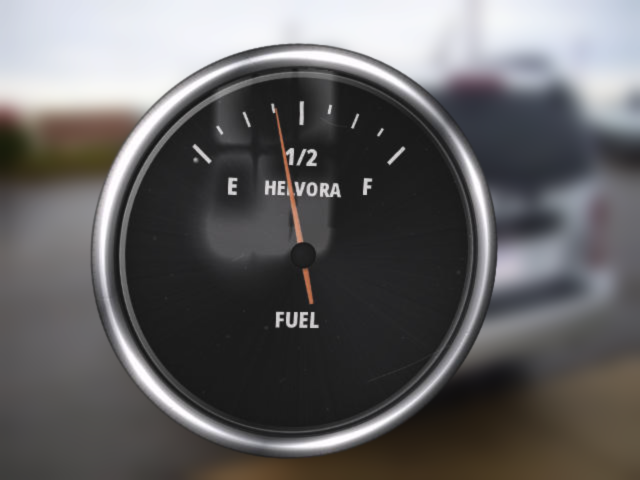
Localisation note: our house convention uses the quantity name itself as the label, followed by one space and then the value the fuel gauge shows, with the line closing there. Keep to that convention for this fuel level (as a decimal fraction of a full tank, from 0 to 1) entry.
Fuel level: 0.375
